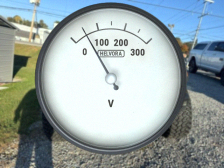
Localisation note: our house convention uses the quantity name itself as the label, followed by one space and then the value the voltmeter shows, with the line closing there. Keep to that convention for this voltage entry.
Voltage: 50 V
